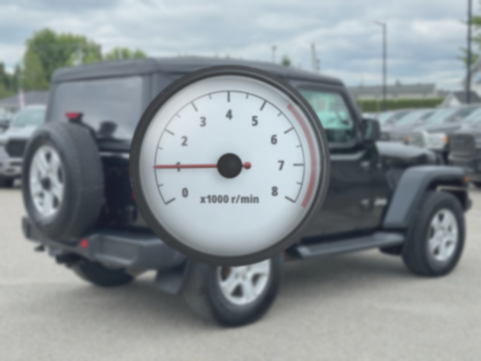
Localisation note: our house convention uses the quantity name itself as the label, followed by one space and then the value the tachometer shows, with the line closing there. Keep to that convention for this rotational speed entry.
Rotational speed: 1000 rpm
